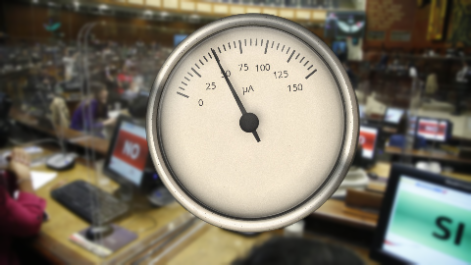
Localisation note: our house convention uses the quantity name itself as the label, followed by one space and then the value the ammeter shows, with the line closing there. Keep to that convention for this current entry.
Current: 50 µA
